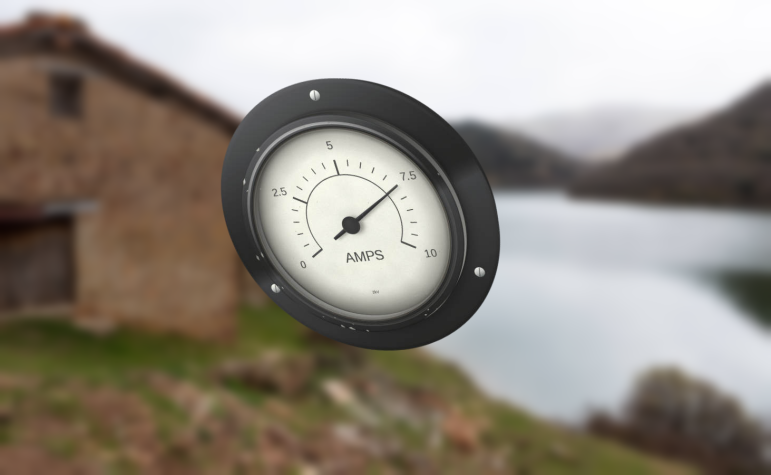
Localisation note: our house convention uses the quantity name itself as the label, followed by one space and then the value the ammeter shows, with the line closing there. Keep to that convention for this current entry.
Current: 7.5 A
